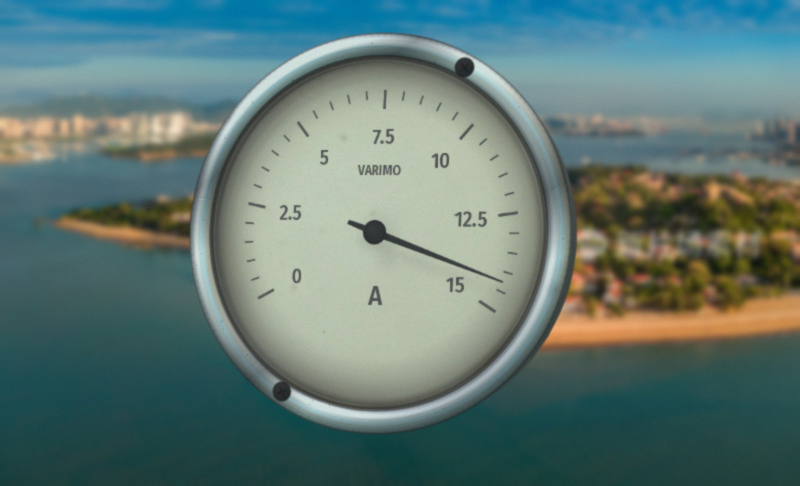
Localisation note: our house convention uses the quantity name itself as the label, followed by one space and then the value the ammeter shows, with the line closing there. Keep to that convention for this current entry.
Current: 14.25 A
